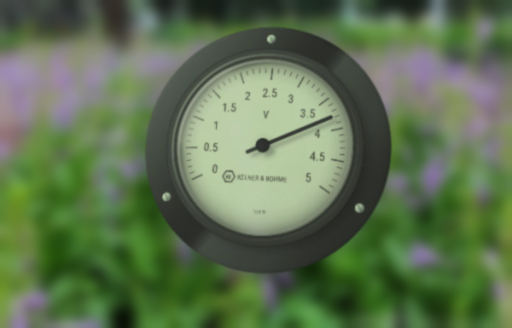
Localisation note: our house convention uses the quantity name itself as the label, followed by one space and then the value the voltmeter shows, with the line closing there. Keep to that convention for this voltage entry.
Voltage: 3.8 V
